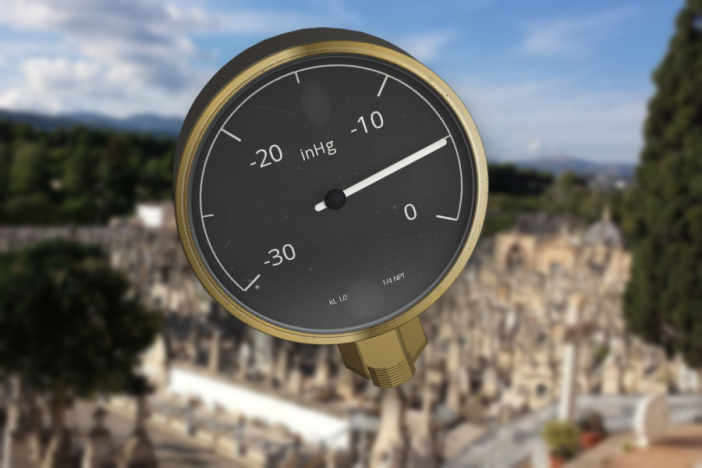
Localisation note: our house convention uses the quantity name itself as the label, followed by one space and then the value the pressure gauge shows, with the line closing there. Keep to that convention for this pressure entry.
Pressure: -5 inHg
